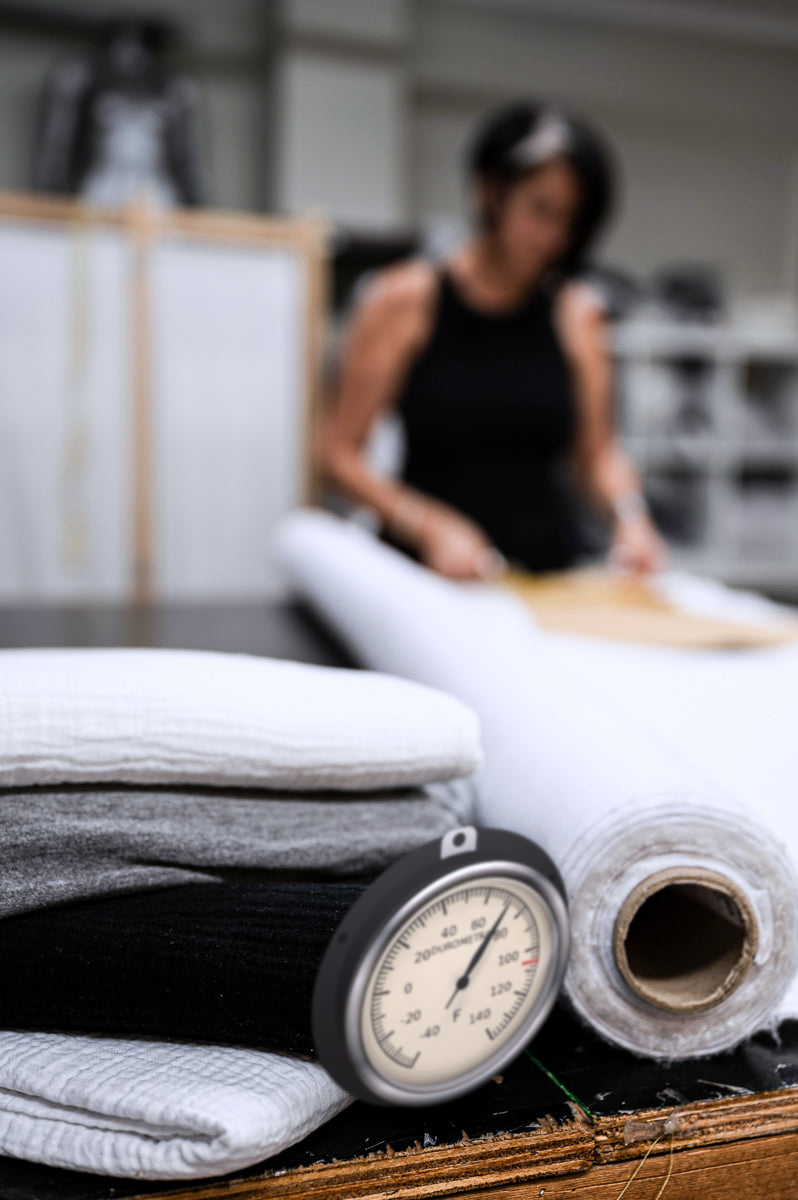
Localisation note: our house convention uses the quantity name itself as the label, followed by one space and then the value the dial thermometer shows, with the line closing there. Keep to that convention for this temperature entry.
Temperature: 70 °F
